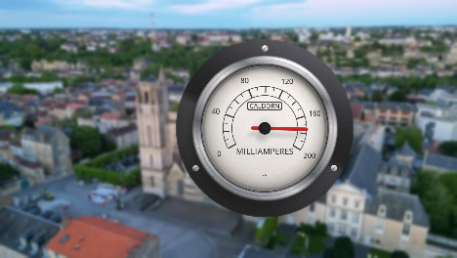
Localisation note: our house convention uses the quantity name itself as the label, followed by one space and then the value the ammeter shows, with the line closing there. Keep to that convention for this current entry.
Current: 175 mA
